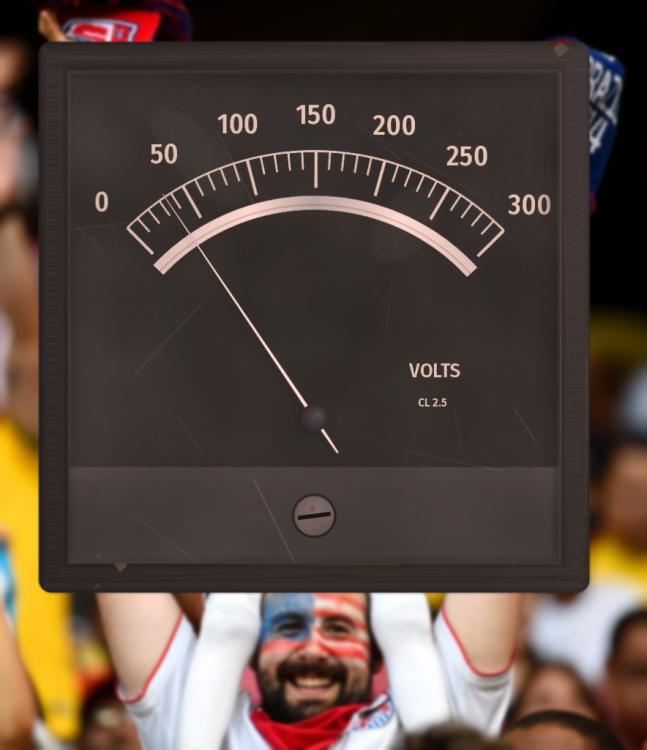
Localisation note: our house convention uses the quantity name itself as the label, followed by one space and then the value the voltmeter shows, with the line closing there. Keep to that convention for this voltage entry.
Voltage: 35 V
